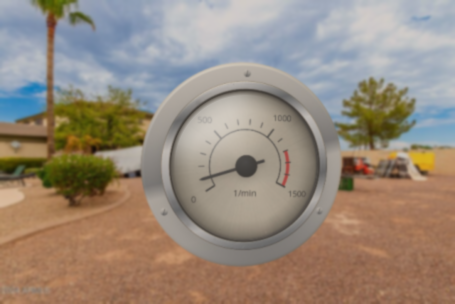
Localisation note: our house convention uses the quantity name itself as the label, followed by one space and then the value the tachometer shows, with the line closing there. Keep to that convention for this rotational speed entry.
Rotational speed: 100 rpm
